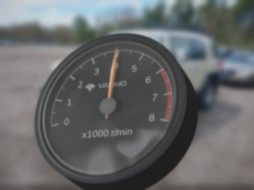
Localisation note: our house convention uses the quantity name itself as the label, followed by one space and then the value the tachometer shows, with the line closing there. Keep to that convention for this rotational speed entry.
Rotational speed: 4000 rpm
